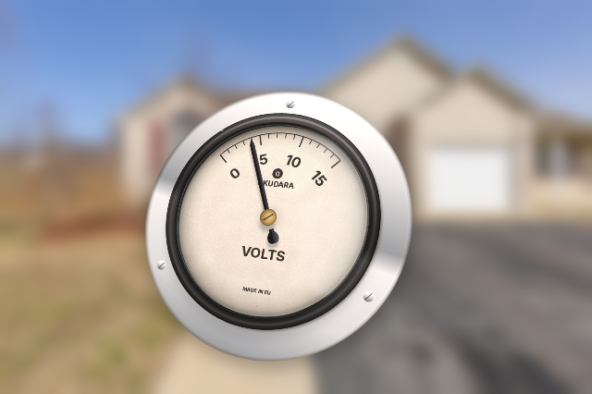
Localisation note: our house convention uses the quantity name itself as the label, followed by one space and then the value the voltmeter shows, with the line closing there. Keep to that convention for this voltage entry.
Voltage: 4 V
